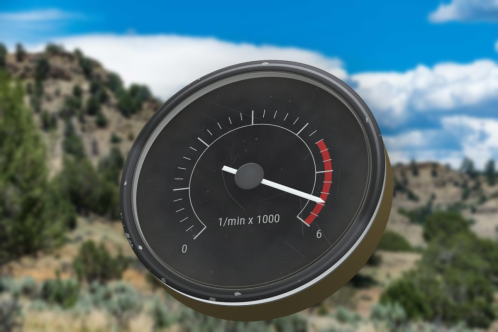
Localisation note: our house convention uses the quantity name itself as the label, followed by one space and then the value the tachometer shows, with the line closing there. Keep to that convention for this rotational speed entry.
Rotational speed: 5600 rpm
